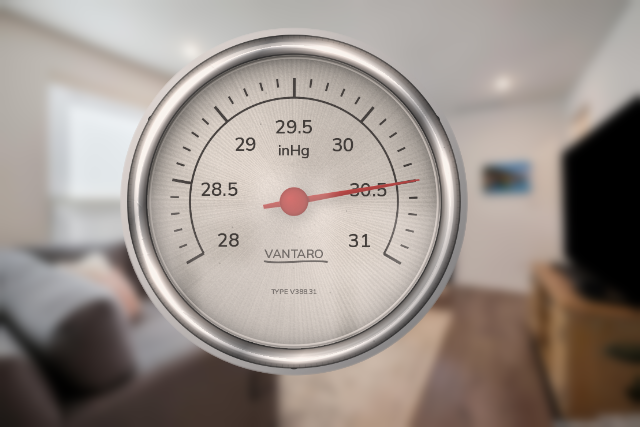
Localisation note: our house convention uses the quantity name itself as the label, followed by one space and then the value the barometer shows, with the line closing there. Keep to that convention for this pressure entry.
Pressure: 30.5 inHg
